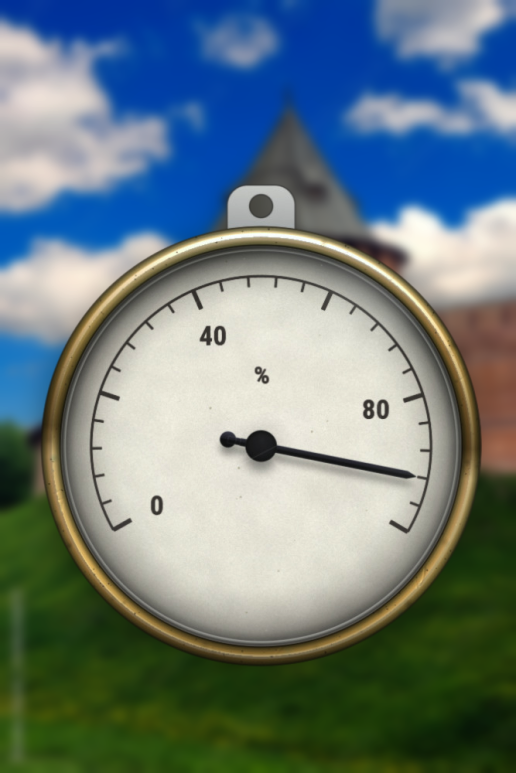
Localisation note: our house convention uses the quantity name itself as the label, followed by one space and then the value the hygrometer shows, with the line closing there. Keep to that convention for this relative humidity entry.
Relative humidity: 92 %
